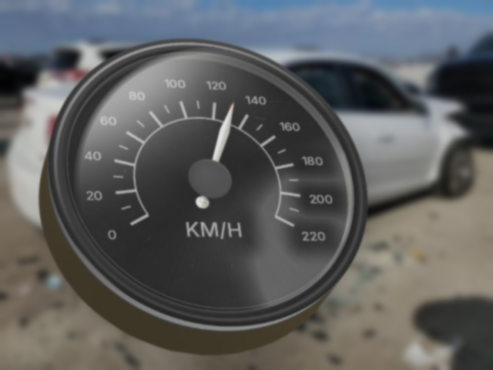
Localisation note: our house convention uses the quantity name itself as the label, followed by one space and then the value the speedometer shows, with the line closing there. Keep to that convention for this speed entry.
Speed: 130 km/h
